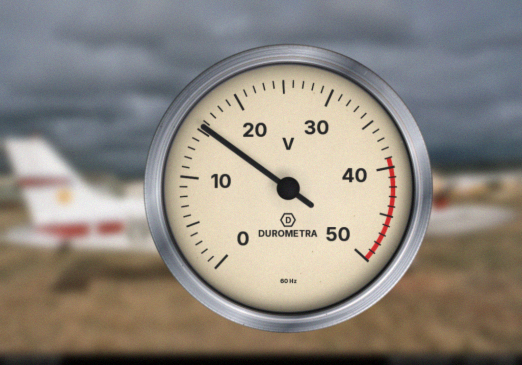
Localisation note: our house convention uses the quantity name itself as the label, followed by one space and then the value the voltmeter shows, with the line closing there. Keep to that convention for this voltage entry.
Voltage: 15.5 V
